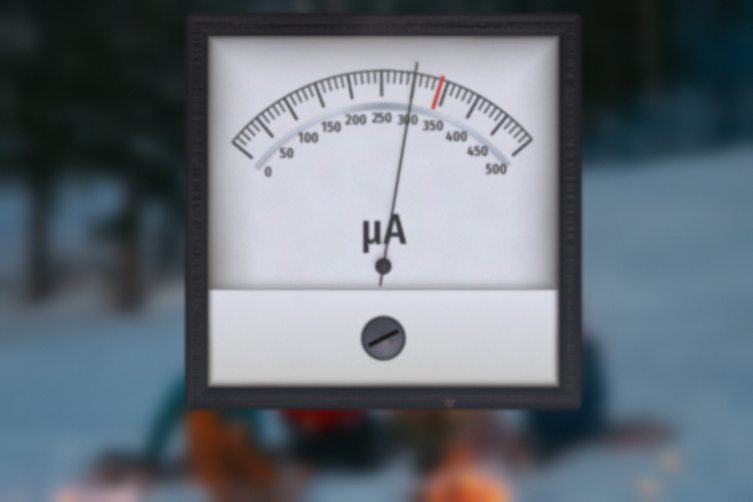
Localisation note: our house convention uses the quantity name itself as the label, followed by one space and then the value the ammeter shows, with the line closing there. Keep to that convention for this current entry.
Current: 300 µA
